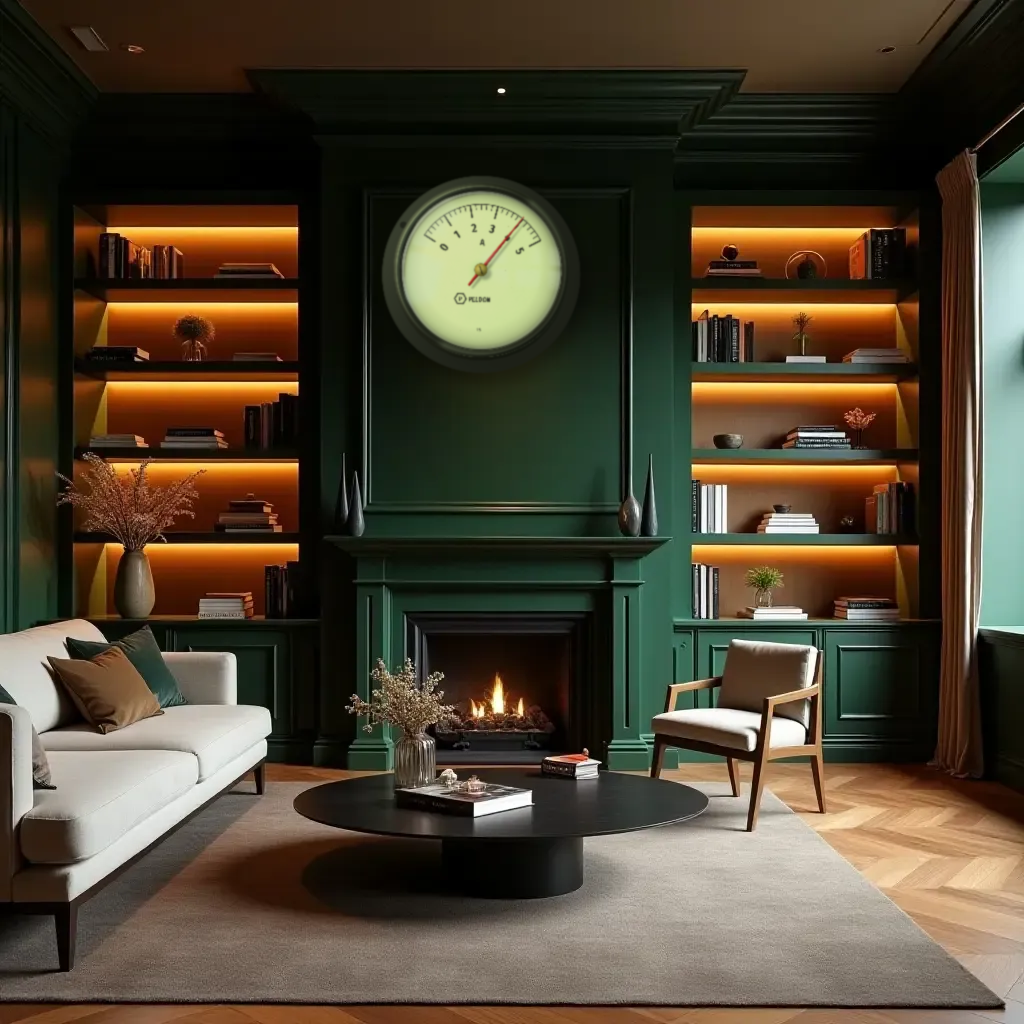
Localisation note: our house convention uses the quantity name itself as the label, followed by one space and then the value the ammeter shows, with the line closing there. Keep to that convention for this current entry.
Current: 4 A
